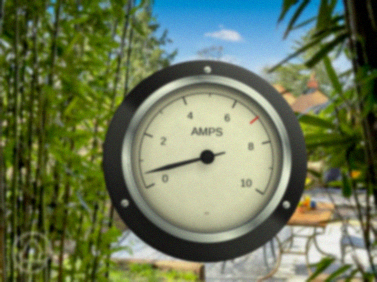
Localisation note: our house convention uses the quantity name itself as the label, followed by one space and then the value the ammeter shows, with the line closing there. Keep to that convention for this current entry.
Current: 0.5 A
